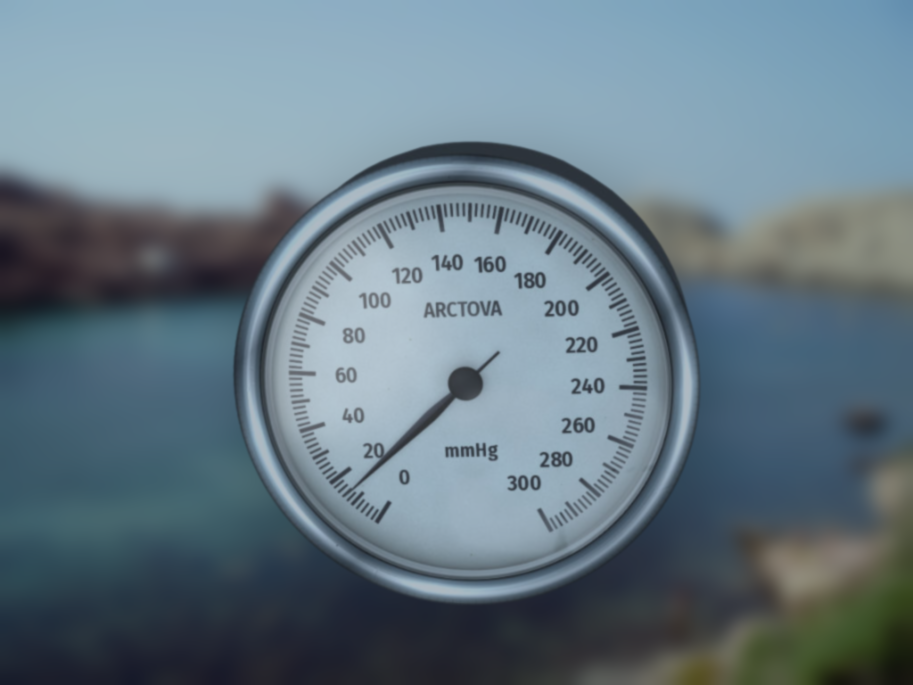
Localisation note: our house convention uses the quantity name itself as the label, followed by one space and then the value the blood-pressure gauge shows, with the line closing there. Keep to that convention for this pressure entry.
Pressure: 14 mmHg
